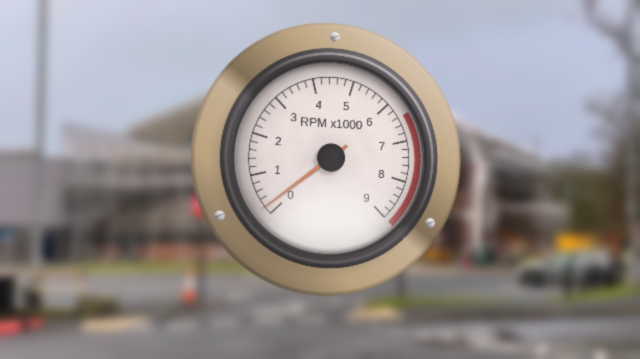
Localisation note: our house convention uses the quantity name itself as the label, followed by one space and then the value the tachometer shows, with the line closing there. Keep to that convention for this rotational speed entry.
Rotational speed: 200 rpm
